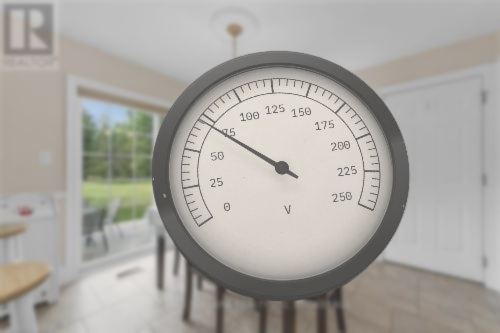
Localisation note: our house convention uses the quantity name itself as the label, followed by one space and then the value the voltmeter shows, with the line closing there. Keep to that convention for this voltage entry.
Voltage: 70 V
